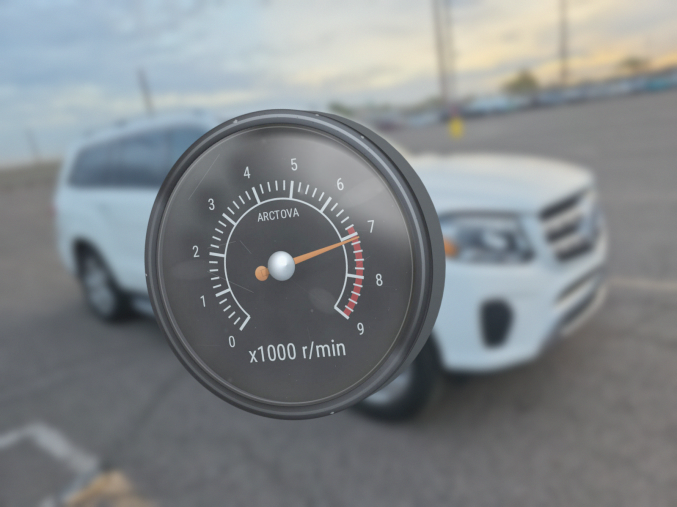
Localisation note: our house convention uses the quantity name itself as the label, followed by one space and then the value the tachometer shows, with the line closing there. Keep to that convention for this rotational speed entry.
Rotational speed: 7100 rpm
